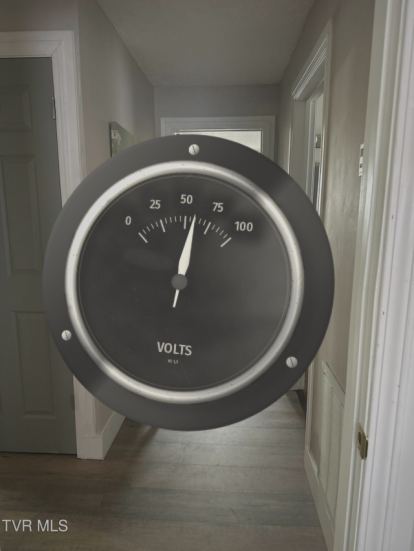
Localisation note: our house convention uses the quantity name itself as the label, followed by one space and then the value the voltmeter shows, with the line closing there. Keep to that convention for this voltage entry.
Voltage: 60 V
